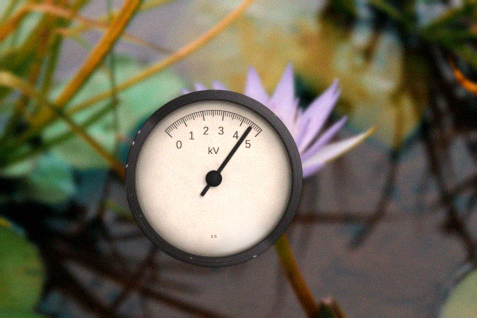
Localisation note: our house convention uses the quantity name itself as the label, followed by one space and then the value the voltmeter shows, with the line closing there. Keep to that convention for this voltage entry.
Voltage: 4.5 kV
